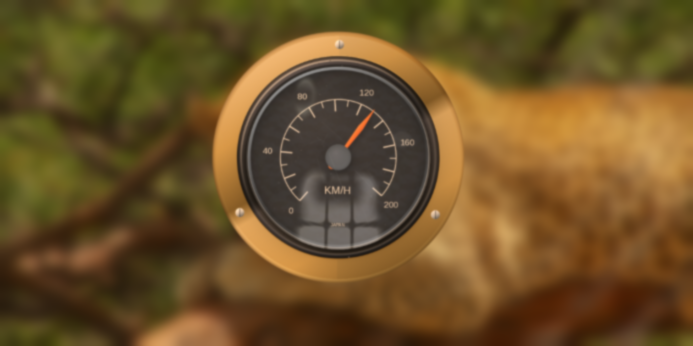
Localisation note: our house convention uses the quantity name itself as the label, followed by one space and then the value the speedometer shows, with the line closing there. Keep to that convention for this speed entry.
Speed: 130 km/h
